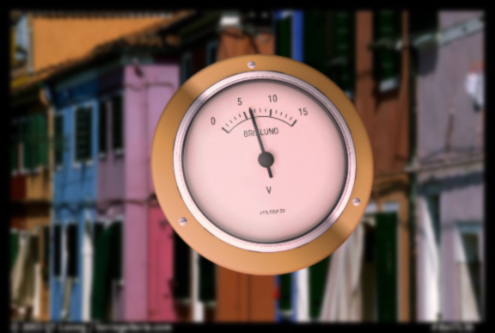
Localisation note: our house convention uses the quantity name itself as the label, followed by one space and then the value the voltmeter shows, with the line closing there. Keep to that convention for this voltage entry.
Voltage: 6 V
